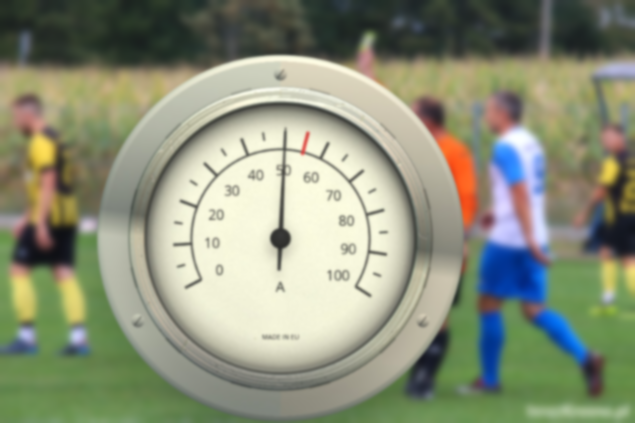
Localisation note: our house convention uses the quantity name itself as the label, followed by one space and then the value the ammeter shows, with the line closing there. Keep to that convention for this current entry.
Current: 50 A
